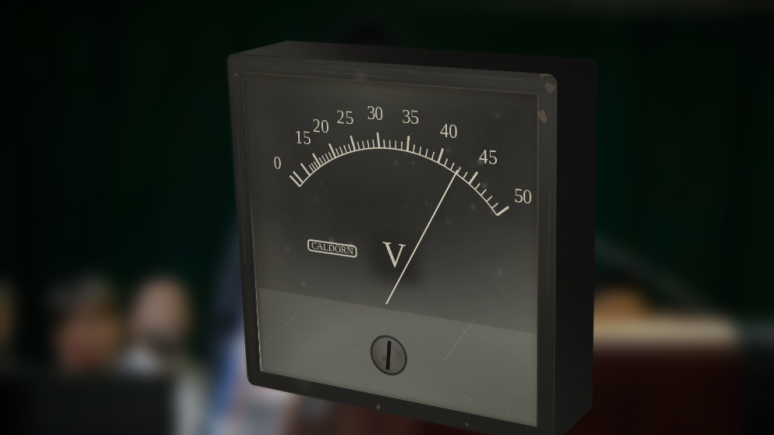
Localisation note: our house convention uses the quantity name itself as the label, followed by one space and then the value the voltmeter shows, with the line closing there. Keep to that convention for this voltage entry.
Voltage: 43 V
